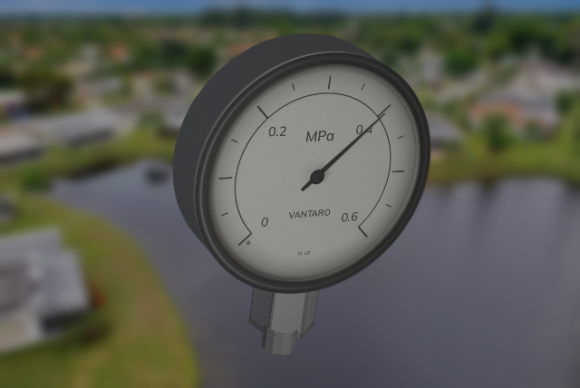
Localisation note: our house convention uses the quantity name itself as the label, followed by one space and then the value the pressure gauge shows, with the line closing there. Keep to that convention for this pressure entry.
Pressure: 0.4 MPa
